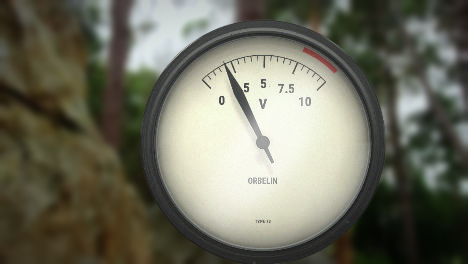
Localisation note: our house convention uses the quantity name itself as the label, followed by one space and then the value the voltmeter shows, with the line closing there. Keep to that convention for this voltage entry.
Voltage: 2 V
